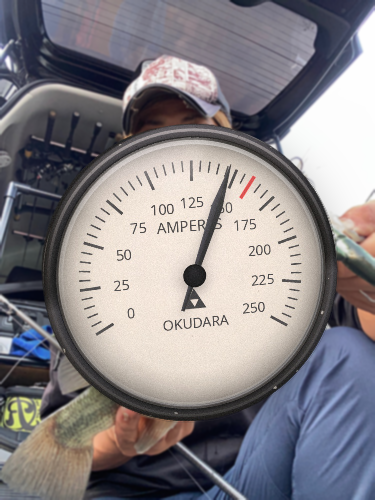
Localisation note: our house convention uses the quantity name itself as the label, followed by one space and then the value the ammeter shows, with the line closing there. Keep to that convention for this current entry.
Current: 145 A
